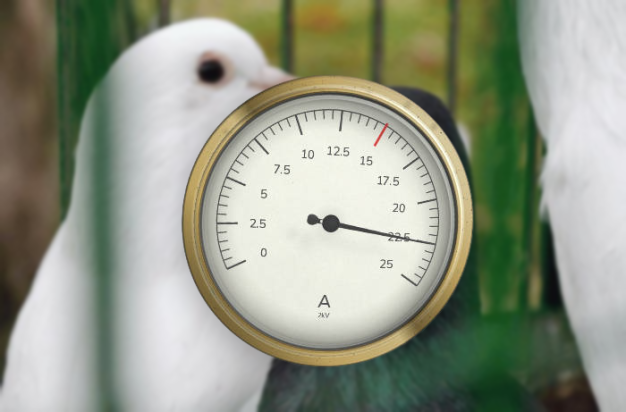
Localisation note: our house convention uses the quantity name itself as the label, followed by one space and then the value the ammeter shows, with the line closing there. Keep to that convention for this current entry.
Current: 22.5 A
